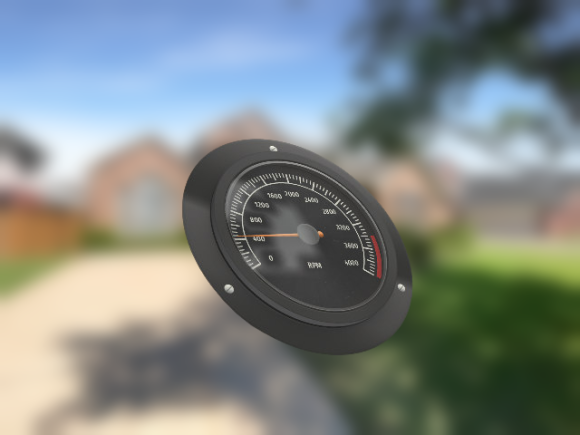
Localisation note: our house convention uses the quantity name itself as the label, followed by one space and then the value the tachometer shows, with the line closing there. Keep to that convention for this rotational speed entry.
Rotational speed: 400 rpm
